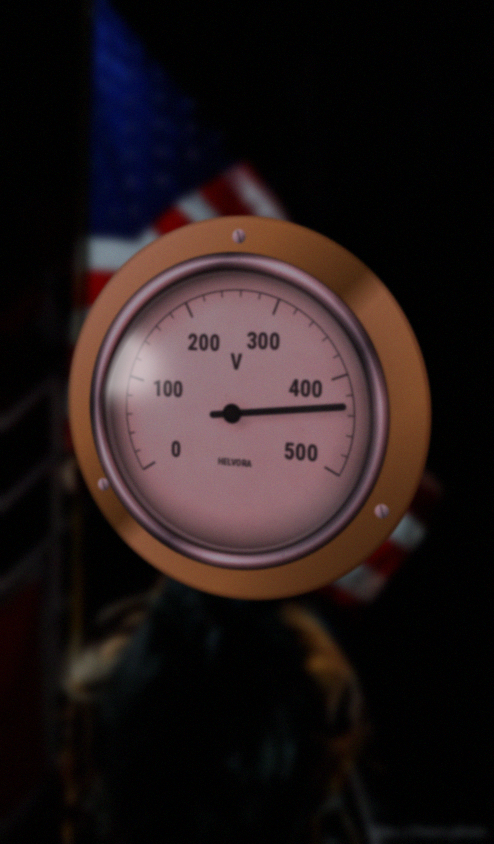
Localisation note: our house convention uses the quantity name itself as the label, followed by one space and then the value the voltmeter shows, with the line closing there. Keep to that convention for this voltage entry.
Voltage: 430 V
